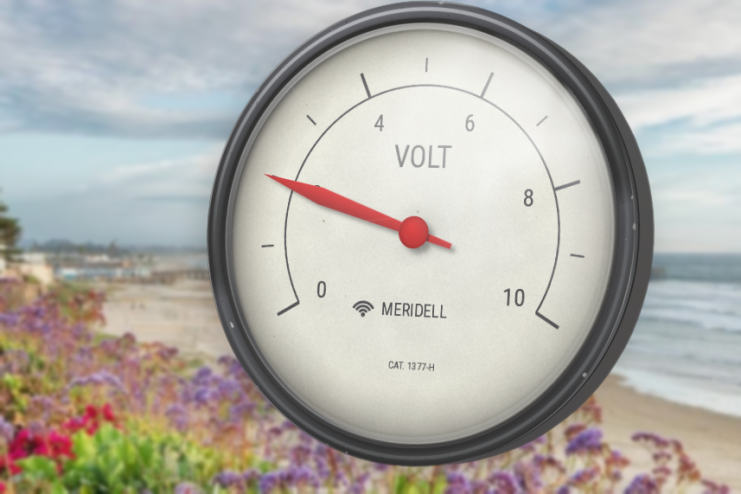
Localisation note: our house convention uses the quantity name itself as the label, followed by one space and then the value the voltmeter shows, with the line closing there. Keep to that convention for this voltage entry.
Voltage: 2 V
